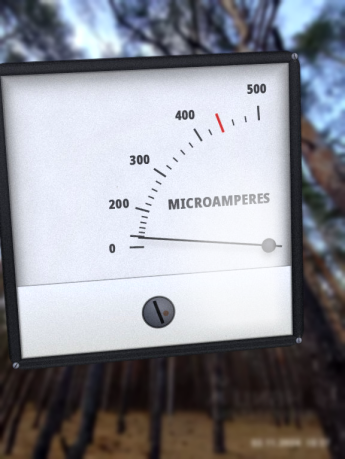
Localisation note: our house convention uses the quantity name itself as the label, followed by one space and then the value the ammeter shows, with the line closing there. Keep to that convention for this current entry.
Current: 100 µA
